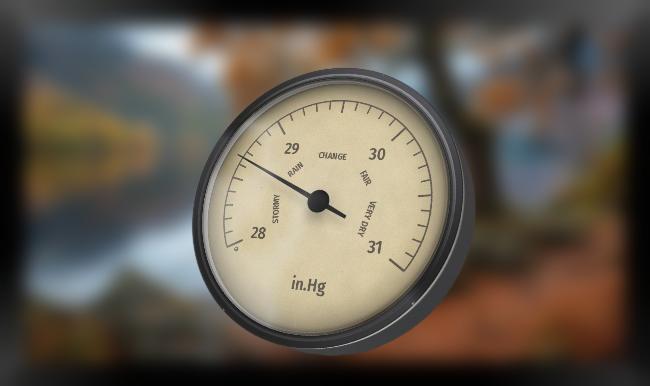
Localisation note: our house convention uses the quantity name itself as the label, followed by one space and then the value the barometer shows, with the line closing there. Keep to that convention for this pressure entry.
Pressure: 28.65 inHg
